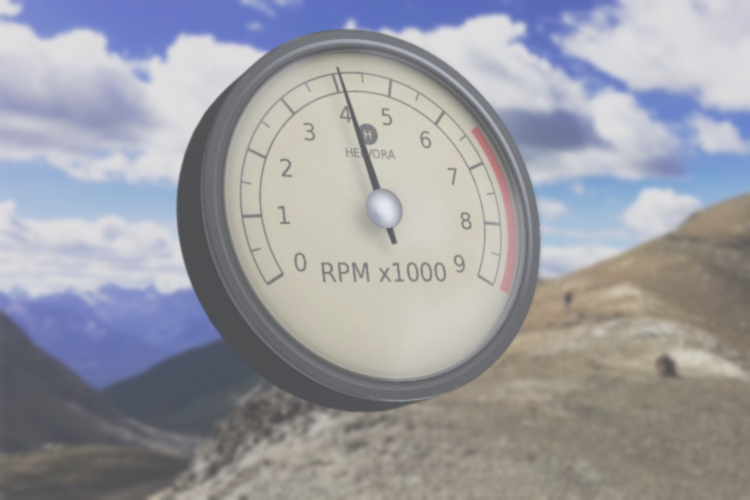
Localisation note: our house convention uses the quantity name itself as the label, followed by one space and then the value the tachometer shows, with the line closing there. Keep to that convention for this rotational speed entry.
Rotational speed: 4000 rpm
